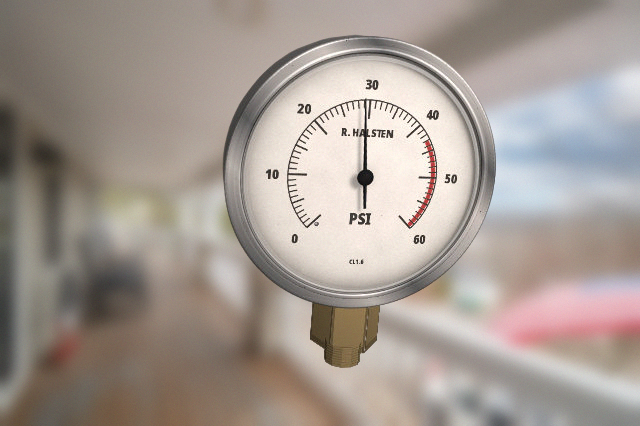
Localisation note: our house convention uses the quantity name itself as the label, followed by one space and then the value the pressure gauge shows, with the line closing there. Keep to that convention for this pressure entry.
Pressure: 29 psi
